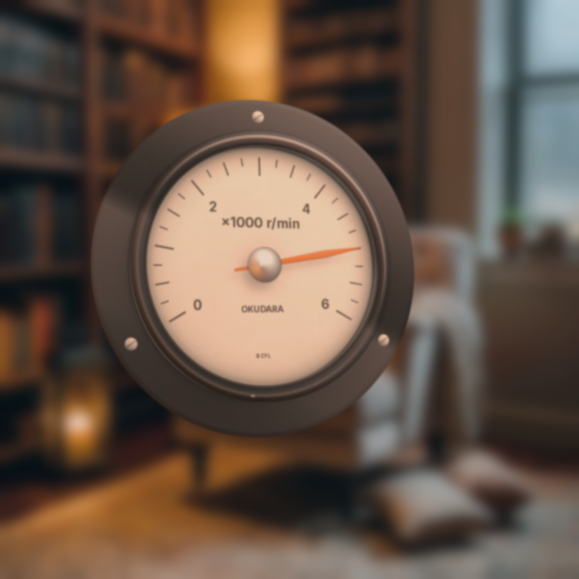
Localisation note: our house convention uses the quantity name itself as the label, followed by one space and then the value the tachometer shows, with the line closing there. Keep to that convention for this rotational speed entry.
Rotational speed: 5000 rpm
